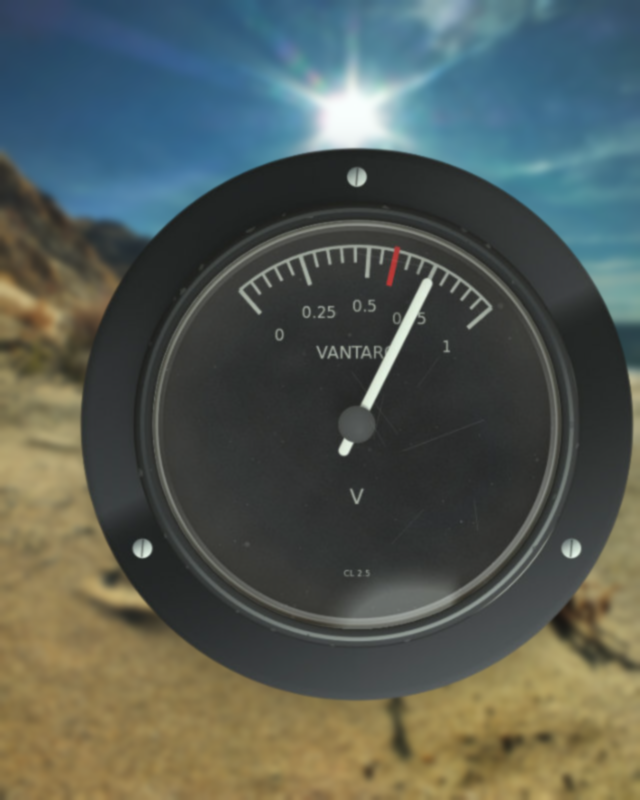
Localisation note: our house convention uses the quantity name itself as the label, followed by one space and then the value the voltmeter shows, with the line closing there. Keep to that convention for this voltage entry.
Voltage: 0.75 V
